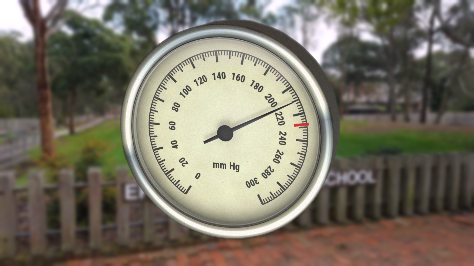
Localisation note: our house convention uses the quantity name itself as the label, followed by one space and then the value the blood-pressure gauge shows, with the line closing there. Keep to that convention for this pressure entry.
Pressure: 210 mmHg
